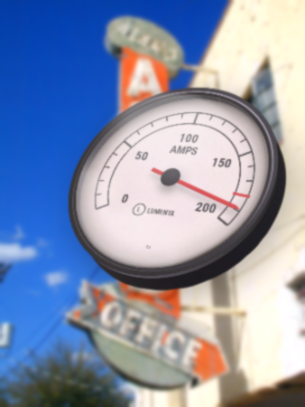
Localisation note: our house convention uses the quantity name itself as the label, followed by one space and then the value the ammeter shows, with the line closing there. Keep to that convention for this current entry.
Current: 190 A
